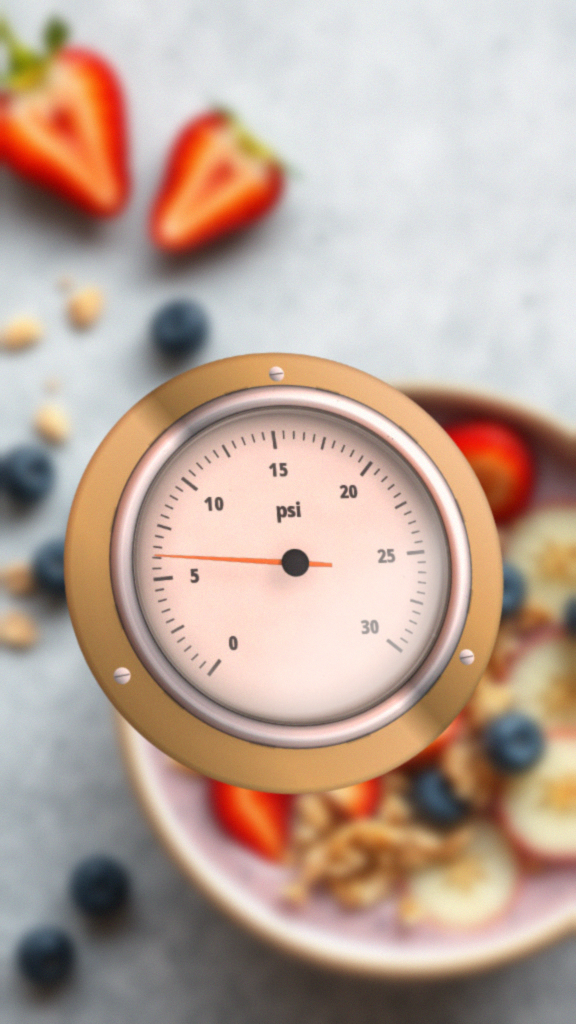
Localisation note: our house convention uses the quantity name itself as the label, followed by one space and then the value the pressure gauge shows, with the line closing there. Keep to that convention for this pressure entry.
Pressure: 6 psi
